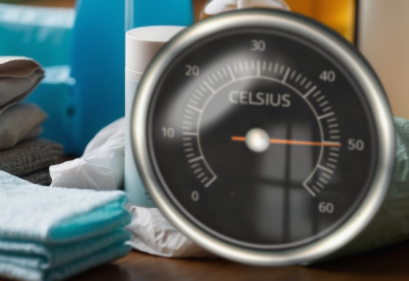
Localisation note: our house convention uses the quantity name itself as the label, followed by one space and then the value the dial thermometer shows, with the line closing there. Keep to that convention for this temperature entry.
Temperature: 50 °C
